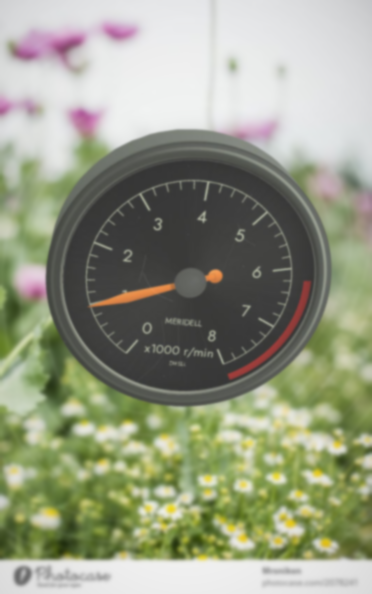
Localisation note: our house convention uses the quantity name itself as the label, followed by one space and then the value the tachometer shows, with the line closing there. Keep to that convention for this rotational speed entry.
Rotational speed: 1000 rpm
